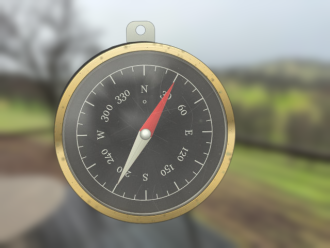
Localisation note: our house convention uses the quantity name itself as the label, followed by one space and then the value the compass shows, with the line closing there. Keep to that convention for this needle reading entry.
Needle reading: 30 °
